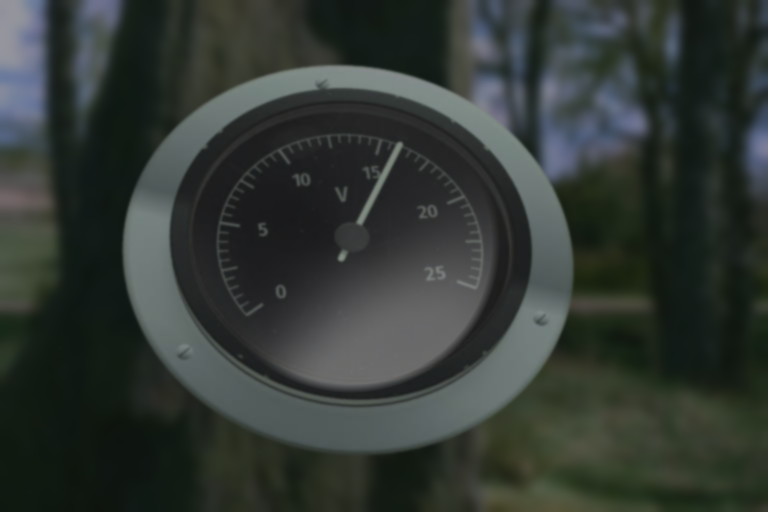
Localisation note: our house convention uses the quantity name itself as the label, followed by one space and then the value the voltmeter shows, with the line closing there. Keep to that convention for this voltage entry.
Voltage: 16 V
